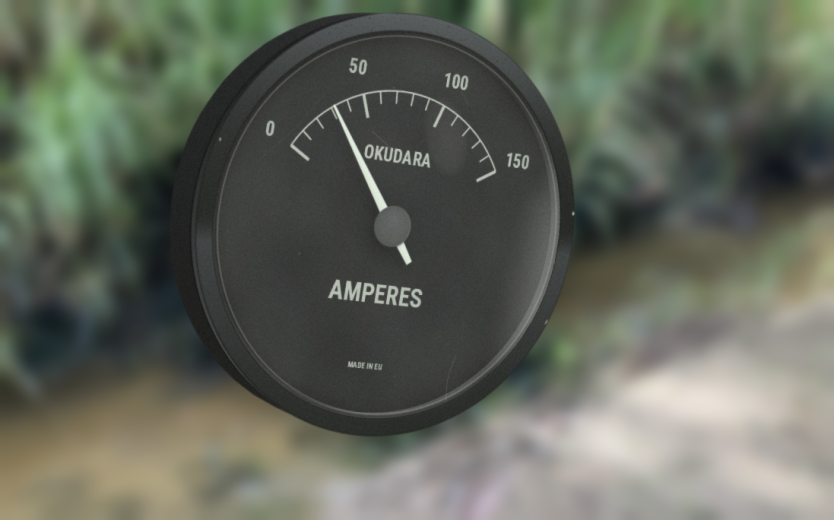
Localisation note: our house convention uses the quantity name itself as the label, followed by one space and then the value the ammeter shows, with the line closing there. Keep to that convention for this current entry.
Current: 30 A
